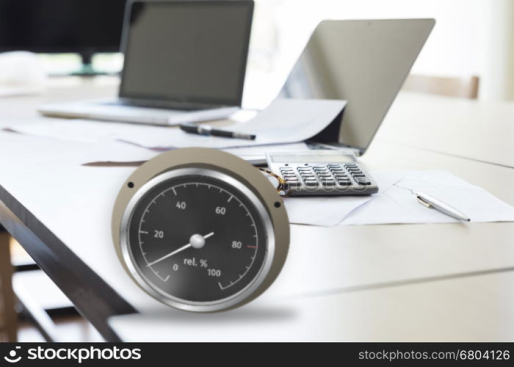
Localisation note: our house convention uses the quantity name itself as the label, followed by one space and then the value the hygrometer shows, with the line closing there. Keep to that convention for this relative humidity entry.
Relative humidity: 8 %
